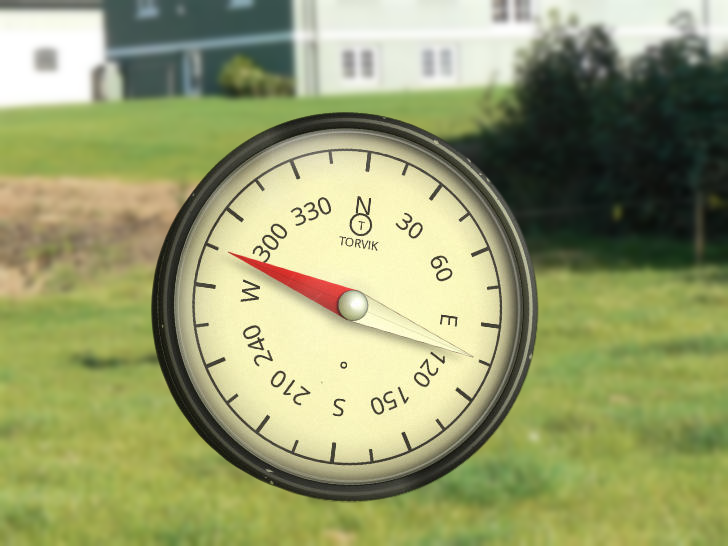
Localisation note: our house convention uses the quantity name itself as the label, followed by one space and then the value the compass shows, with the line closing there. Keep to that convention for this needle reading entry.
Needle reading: 285 °
